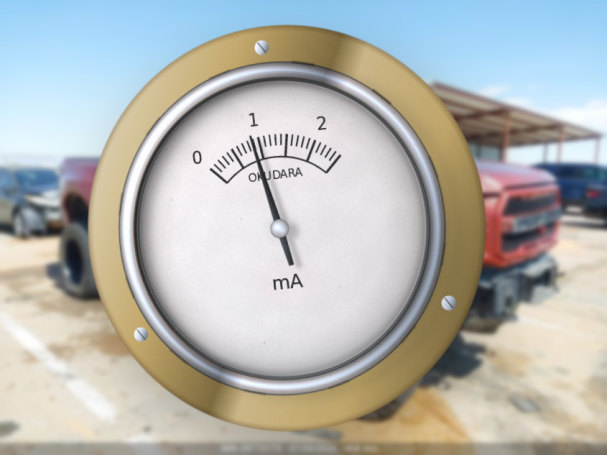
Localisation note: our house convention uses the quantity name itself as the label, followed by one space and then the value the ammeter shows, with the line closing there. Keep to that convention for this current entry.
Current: 0.9 mA
